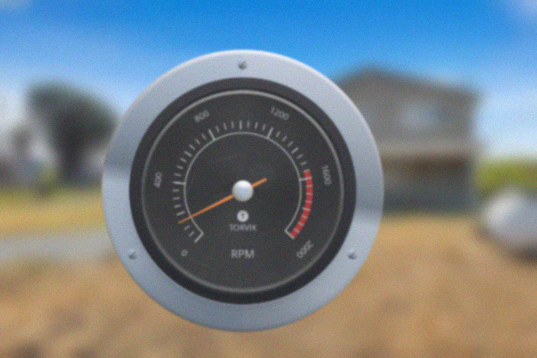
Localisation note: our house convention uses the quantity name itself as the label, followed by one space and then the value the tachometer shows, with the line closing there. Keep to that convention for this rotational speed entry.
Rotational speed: 150 rpm
